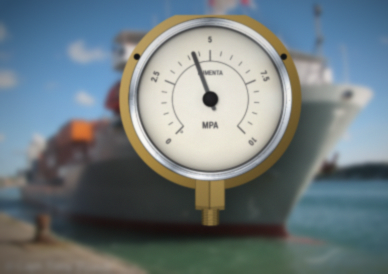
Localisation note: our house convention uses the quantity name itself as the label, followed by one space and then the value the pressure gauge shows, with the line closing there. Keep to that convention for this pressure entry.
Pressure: 4.25 MPa
